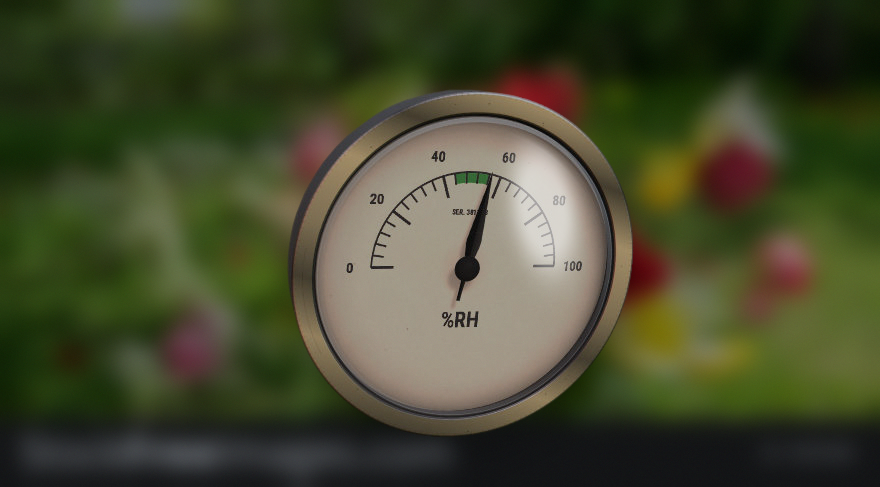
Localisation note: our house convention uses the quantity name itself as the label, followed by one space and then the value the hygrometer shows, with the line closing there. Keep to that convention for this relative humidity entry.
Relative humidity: 56 %
